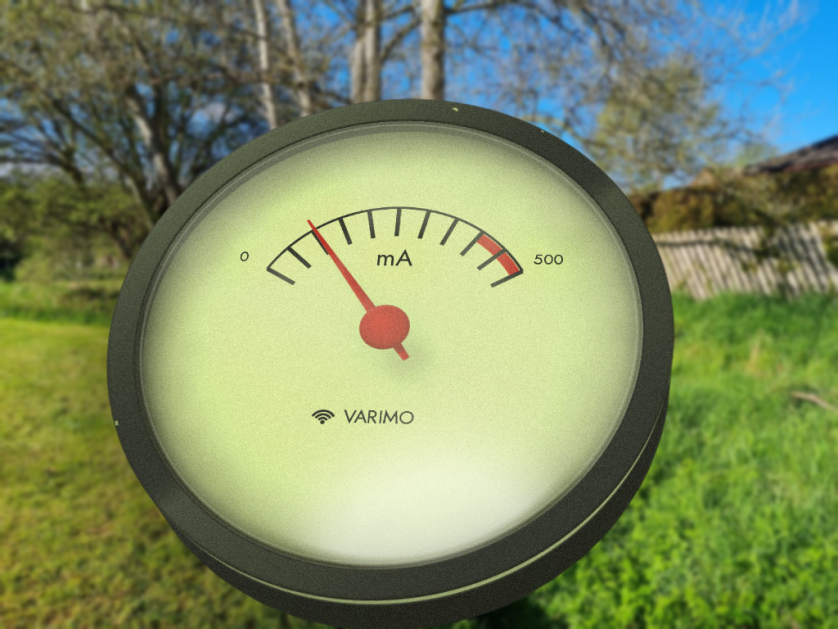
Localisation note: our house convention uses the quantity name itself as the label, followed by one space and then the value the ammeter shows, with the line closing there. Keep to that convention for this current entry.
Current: 100 mA
